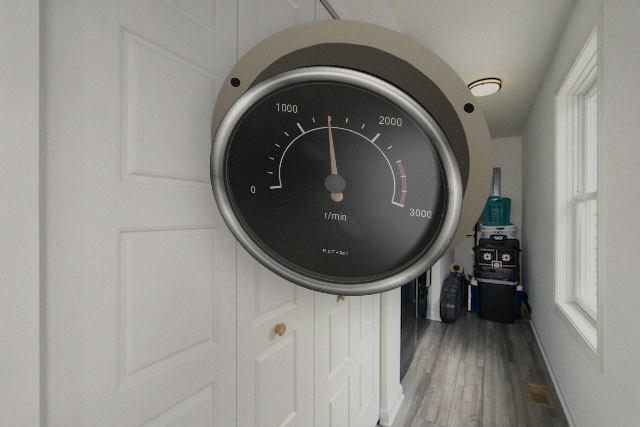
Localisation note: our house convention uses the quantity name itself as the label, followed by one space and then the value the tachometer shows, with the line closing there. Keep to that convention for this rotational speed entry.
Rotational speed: 1400 rpm
